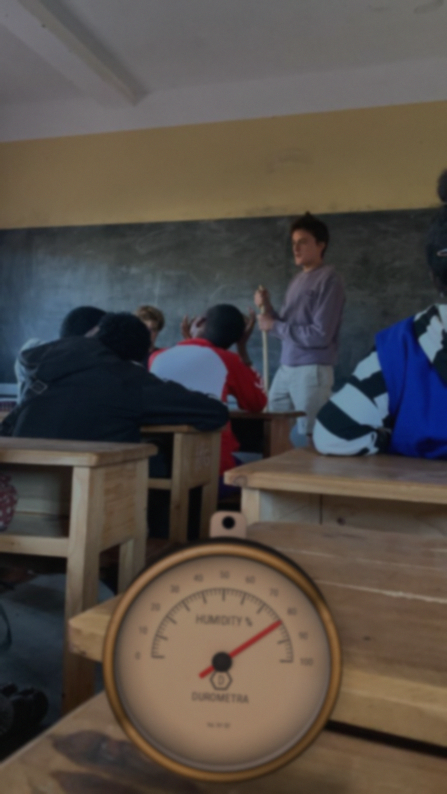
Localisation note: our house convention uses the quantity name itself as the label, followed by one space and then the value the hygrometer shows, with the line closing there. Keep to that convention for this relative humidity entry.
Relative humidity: 80 %
